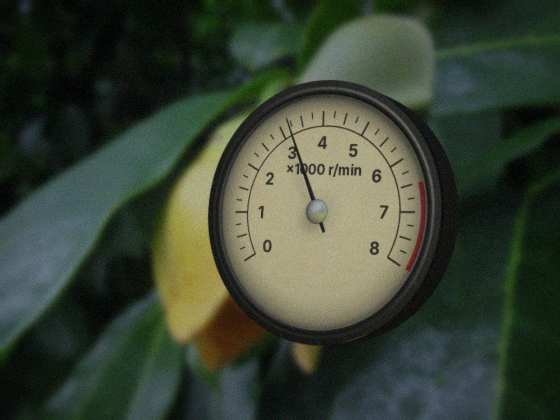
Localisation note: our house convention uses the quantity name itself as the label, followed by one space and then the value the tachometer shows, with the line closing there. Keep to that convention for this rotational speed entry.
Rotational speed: 3250 rpm
